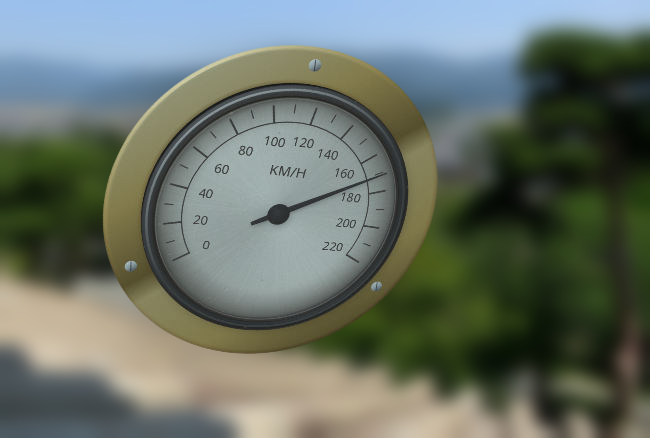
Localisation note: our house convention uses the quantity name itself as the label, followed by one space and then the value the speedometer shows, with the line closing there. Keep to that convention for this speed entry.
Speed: 170 km/h
